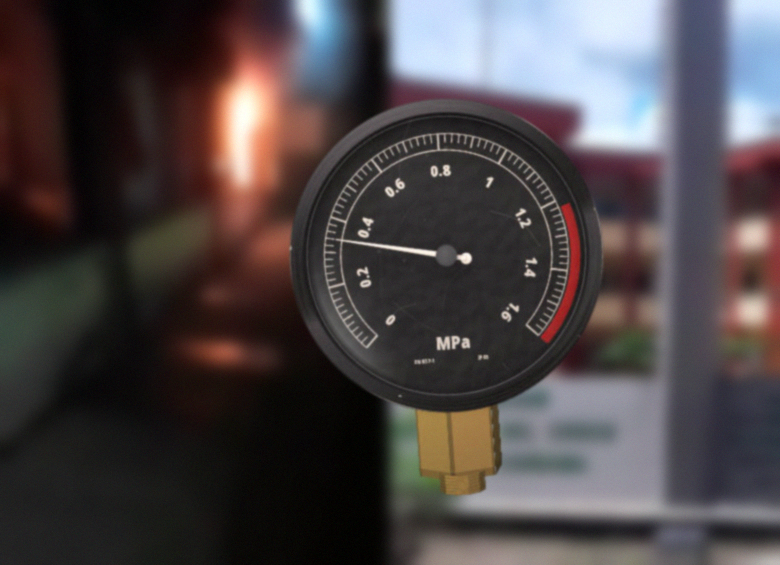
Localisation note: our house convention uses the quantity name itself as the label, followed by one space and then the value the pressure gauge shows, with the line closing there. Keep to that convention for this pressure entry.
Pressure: 0.34 MPa
